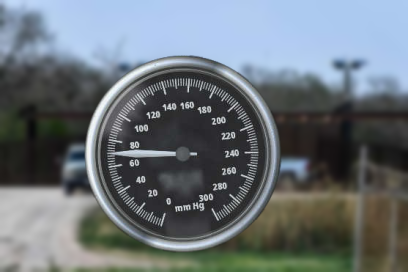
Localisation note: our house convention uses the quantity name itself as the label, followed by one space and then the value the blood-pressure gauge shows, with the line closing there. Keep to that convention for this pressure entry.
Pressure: 70 mmHg
